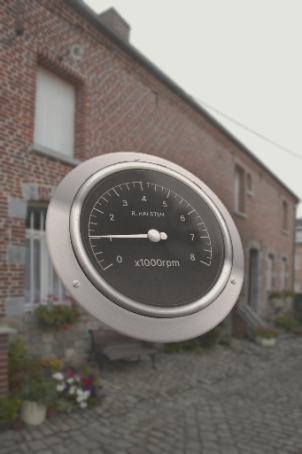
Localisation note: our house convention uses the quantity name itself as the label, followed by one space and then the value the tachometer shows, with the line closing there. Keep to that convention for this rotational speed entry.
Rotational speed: 1000 rpm
